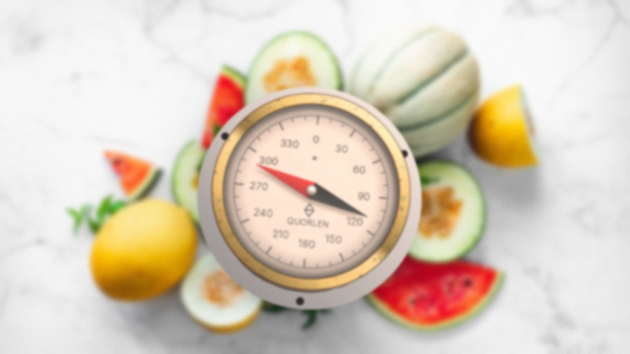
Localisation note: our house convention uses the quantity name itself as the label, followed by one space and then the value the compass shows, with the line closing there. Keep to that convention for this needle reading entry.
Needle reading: 290 °
